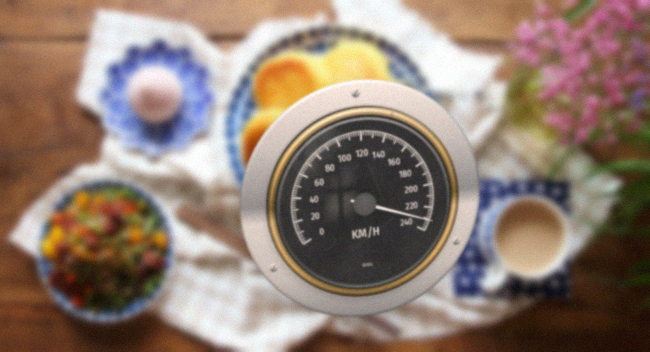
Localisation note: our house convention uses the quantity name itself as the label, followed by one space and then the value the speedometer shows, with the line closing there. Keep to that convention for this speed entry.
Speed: 230 km/h
